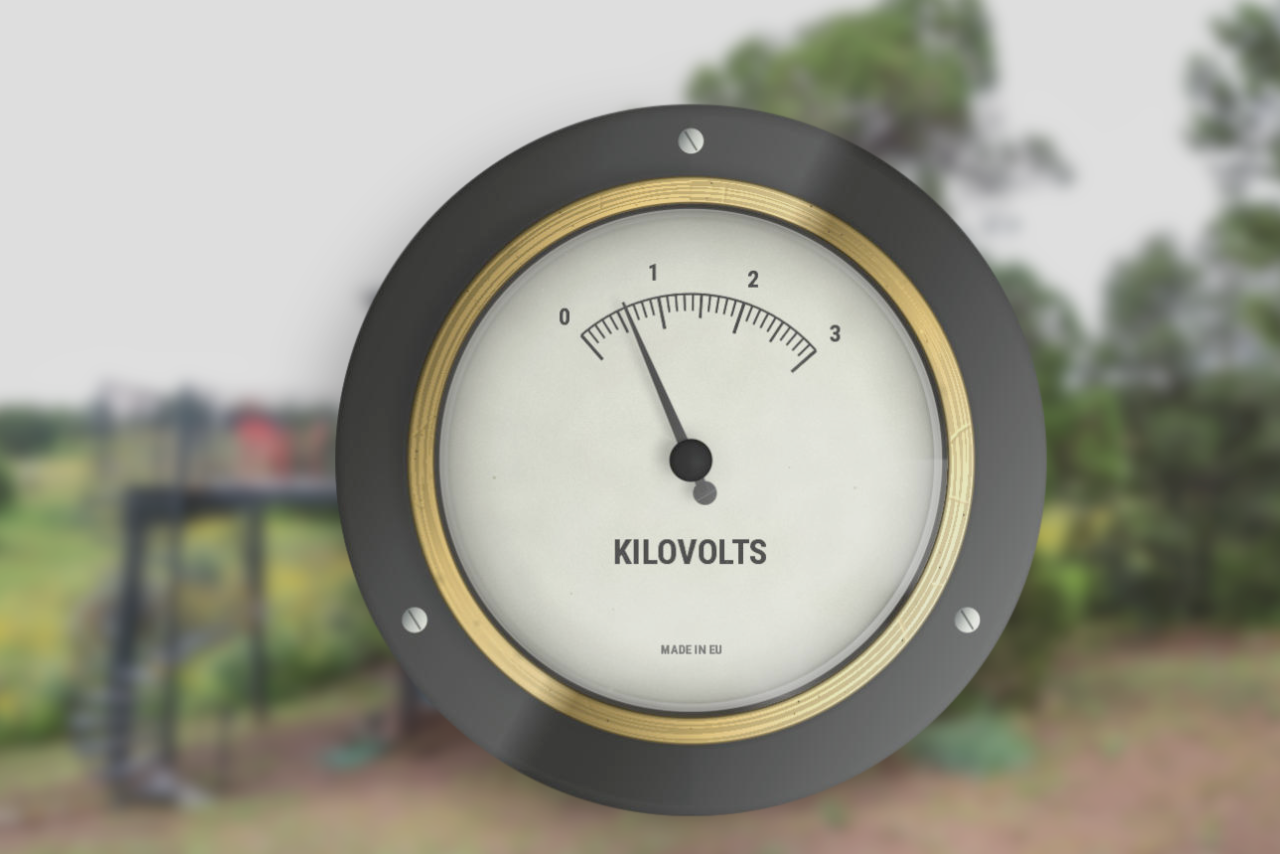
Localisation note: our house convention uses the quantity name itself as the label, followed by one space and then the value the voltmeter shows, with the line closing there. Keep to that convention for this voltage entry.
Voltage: 0.6 kV
